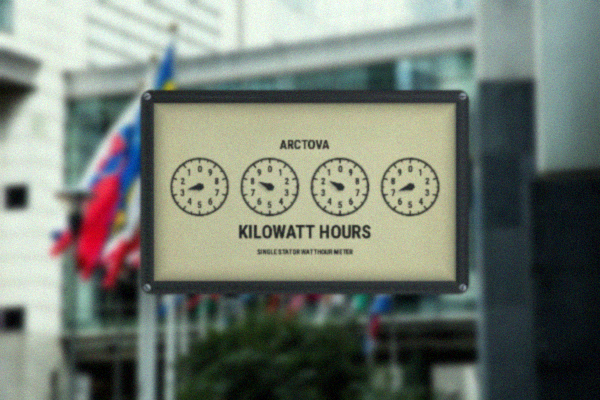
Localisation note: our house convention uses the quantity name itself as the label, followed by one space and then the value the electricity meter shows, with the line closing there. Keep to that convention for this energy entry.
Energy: 2817 kWh
